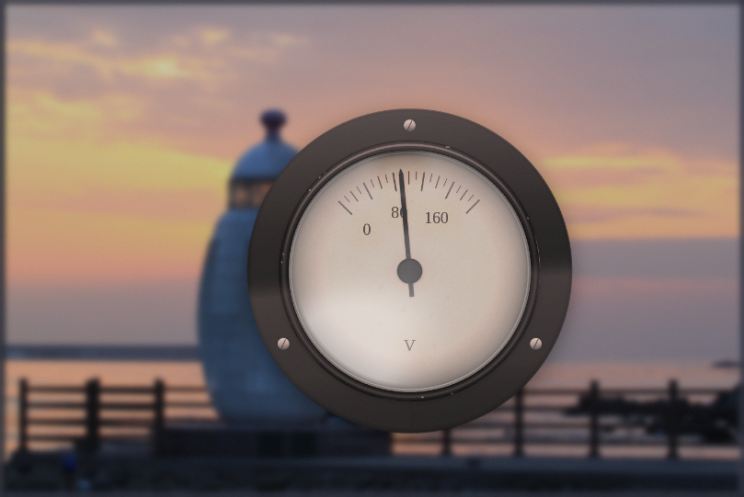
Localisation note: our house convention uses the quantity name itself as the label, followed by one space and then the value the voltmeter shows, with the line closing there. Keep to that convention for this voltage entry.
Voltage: 90 V
